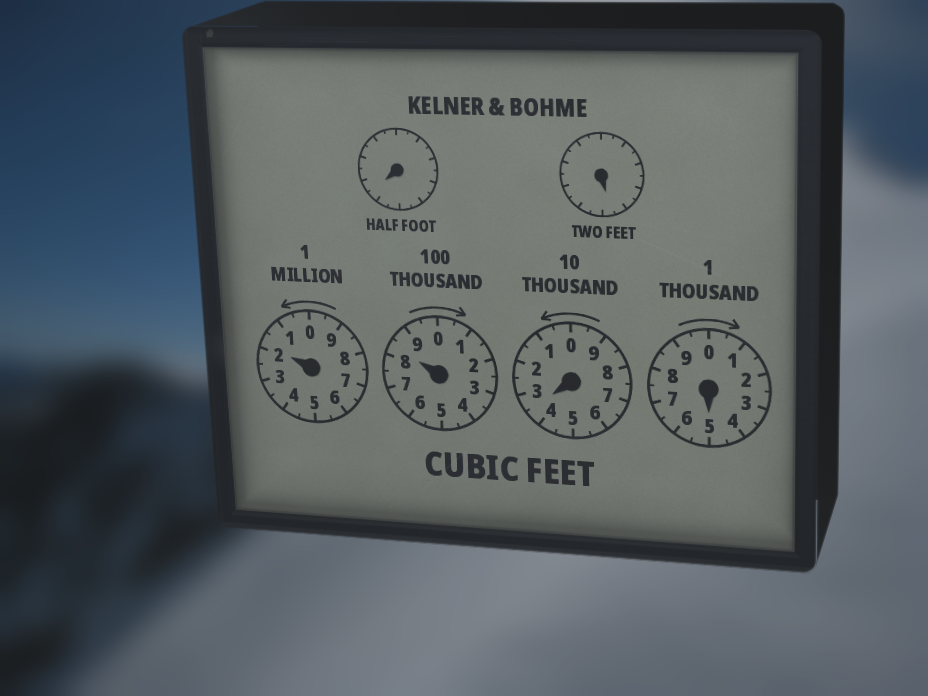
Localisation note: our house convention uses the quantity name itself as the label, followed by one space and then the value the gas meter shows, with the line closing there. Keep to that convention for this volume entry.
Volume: 183500 ft³
